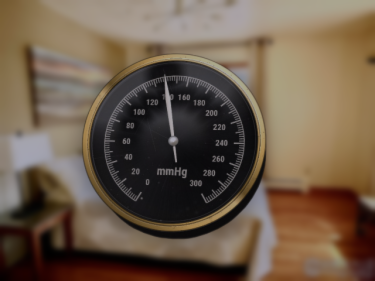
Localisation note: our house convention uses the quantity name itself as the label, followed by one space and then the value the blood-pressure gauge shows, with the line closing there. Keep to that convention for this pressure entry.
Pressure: 140 mmHg
